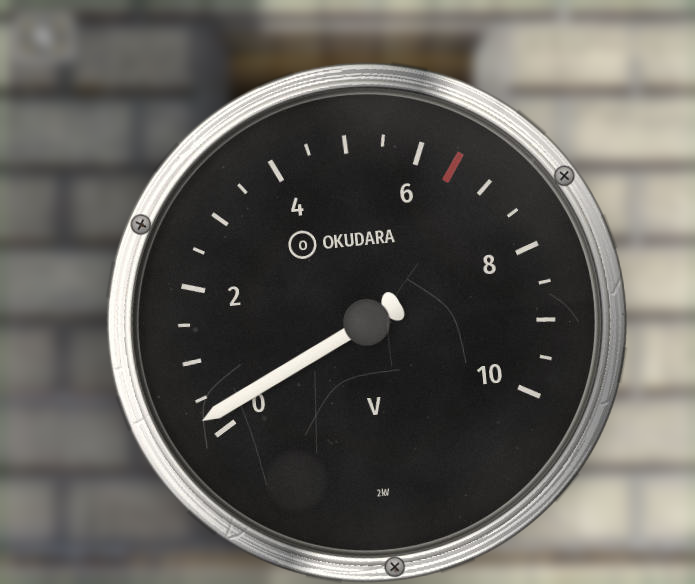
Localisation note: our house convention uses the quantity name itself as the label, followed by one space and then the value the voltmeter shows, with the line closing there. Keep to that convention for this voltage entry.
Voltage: 0.25 V
